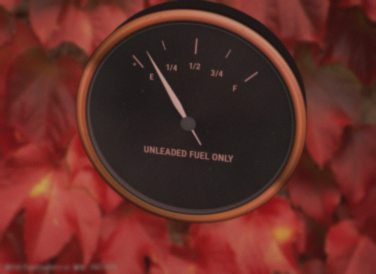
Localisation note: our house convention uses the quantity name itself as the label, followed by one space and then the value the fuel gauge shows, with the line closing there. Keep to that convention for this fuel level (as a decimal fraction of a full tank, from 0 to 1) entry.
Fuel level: 0.125
